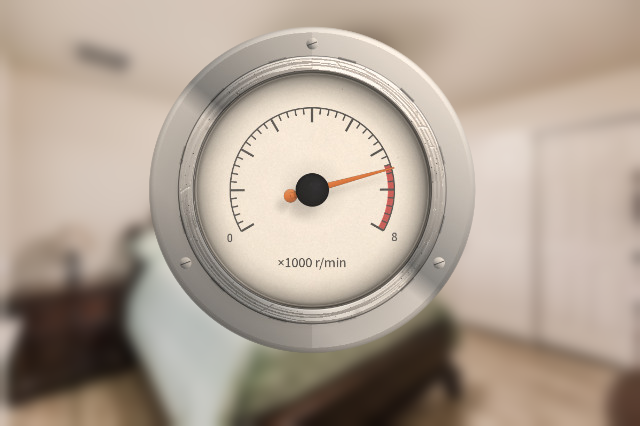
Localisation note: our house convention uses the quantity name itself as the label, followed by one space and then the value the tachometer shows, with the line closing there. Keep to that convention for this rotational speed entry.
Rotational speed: 6500 rpm
